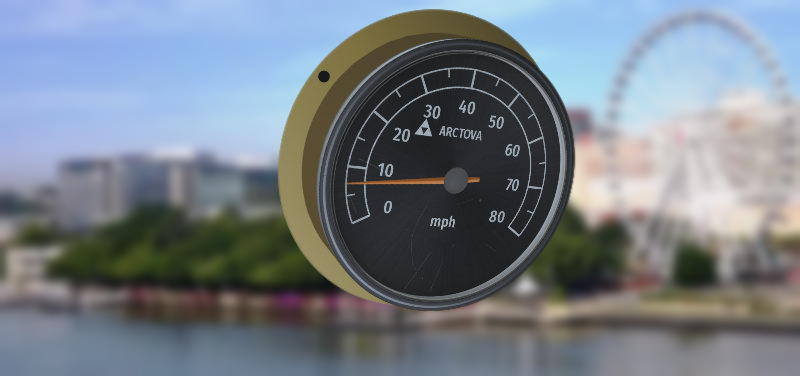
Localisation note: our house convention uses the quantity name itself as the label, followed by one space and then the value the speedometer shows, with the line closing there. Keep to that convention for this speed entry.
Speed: 7.5 mph
